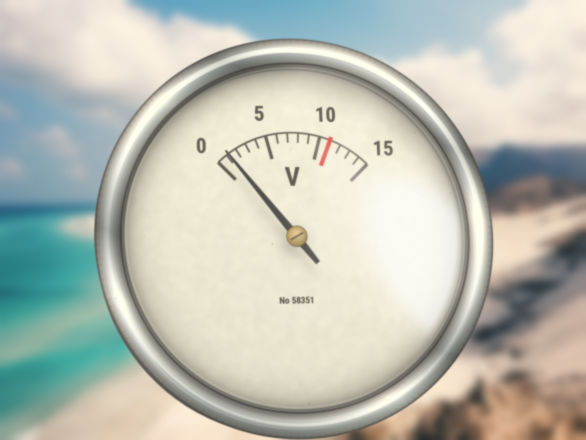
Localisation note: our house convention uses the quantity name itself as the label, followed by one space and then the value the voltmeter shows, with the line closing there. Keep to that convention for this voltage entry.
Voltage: 1 V
